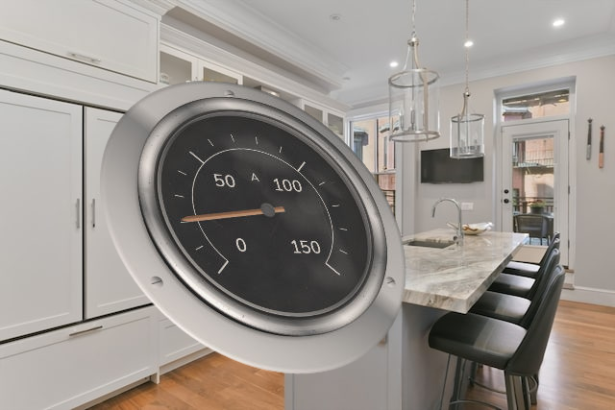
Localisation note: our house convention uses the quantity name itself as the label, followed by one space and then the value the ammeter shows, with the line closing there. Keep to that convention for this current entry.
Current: 20 A
